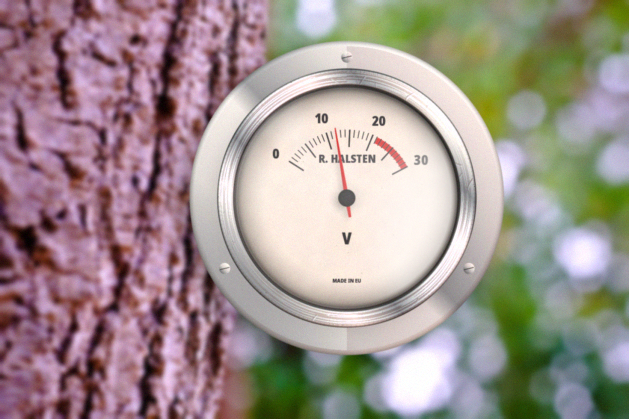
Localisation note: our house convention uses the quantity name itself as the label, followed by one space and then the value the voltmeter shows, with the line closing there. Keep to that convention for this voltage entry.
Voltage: 12 V
